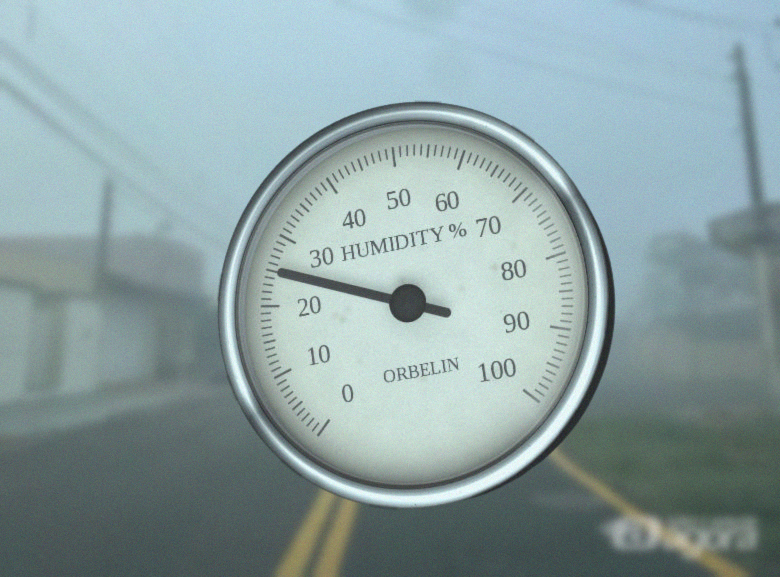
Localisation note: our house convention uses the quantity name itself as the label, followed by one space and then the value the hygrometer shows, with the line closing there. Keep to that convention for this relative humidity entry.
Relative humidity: 25 %
